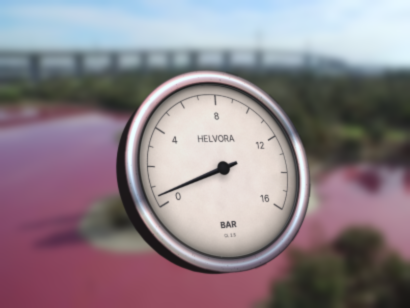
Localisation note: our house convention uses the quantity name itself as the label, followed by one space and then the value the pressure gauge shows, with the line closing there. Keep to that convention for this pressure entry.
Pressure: 0.5 bar
